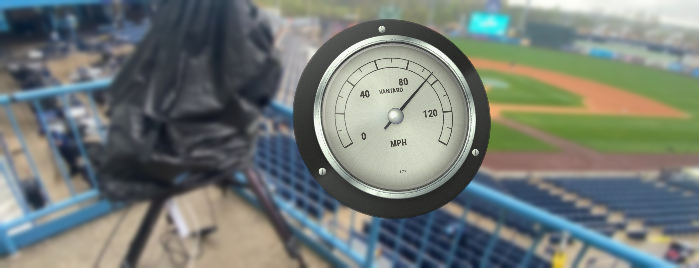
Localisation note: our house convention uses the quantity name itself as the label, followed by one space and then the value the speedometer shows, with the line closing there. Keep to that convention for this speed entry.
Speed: 95 mph
